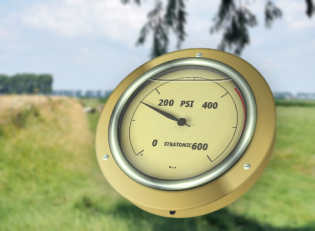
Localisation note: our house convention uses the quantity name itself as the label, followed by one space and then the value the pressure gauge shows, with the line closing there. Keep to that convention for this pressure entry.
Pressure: 150 psi
